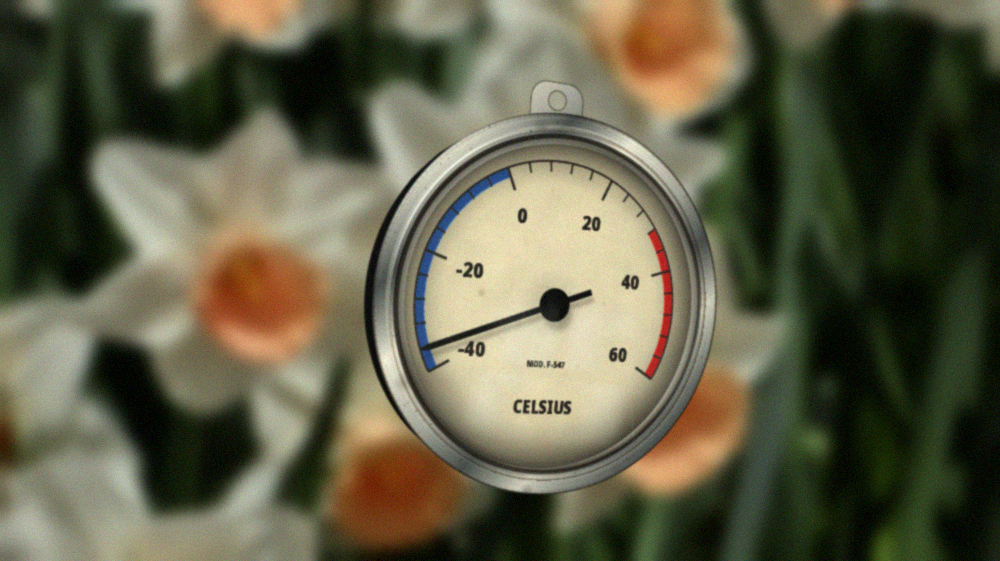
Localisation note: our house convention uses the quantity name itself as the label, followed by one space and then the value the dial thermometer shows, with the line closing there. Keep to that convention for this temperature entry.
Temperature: -36 °C
